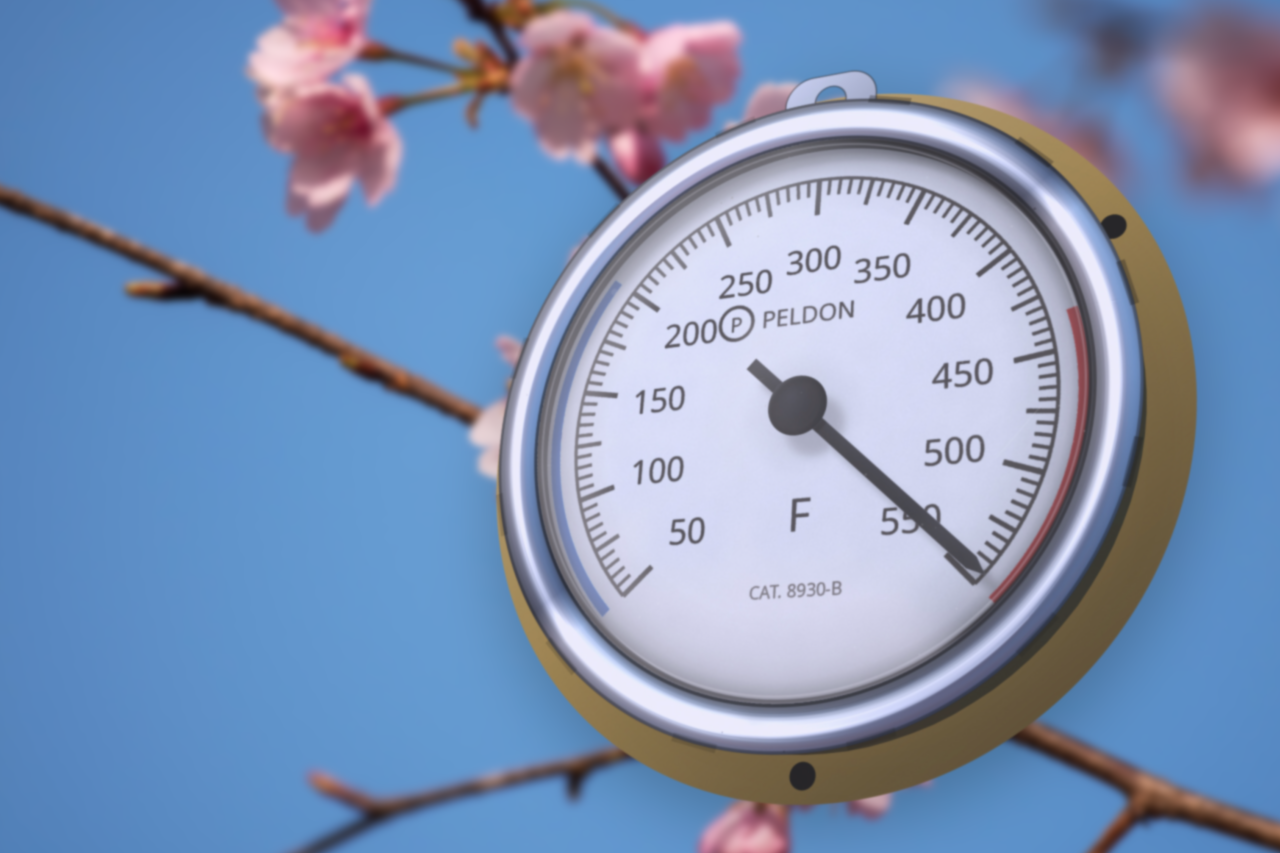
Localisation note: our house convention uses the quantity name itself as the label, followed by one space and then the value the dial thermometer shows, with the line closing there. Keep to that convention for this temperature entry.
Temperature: 545 °F
